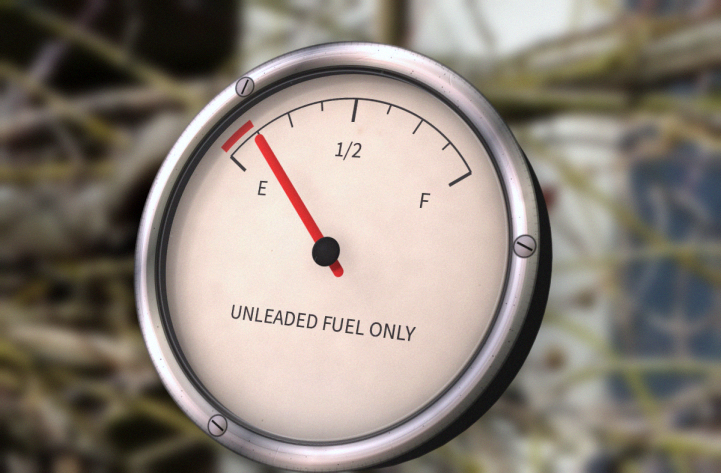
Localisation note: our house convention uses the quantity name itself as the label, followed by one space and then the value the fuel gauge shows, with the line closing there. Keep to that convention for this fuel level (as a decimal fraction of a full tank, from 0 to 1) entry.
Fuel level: 0.125
